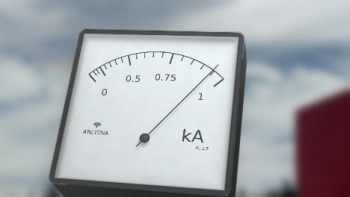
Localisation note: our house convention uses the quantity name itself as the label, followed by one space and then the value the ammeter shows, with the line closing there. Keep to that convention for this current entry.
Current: 0.95 kA
